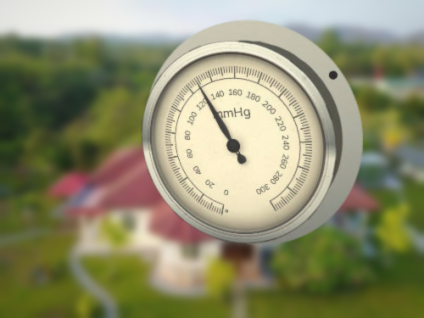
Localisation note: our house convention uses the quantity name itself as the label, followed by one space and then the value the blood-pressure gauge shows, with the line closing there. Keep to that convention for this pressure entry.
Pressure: 130 mmHg
